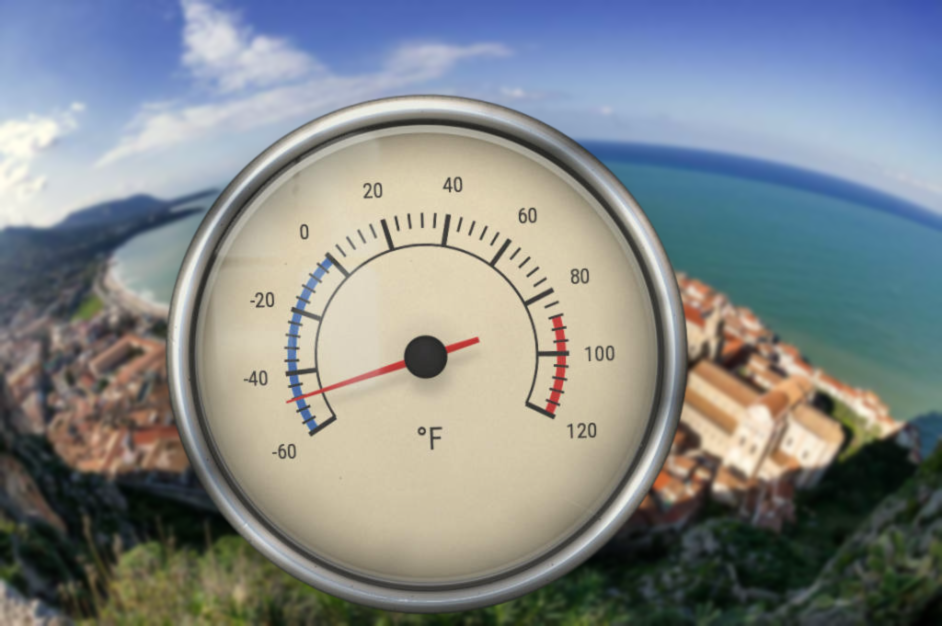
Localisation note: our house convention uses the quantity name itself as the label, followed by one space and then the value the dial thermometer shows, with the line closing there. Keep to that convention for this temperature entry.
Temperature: -48 °F
